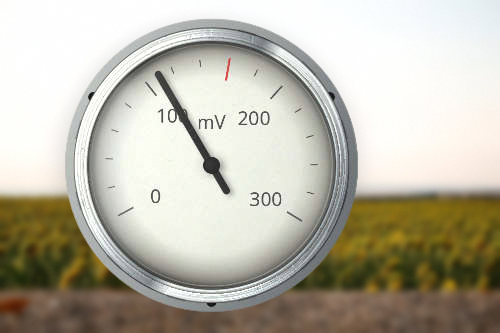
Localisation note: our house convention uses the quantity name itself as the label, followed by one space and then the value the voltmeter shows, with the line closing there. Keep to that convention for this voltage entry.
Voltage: 110 mV
